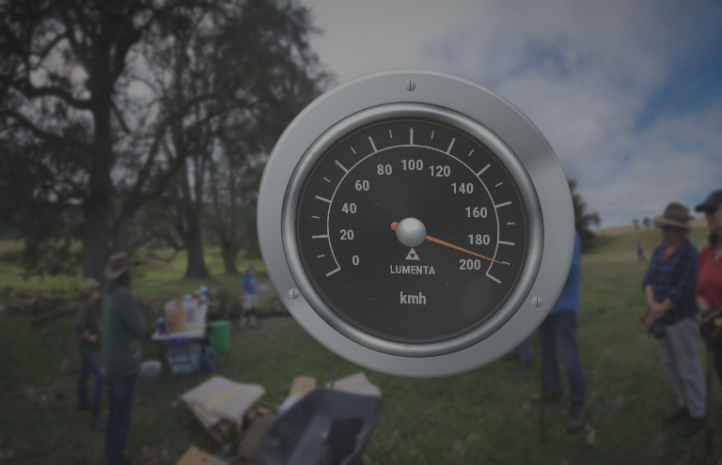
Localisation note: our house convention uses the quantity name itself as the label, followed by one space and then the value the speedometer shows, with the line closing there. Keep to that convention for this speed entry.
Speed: 190 km/h
